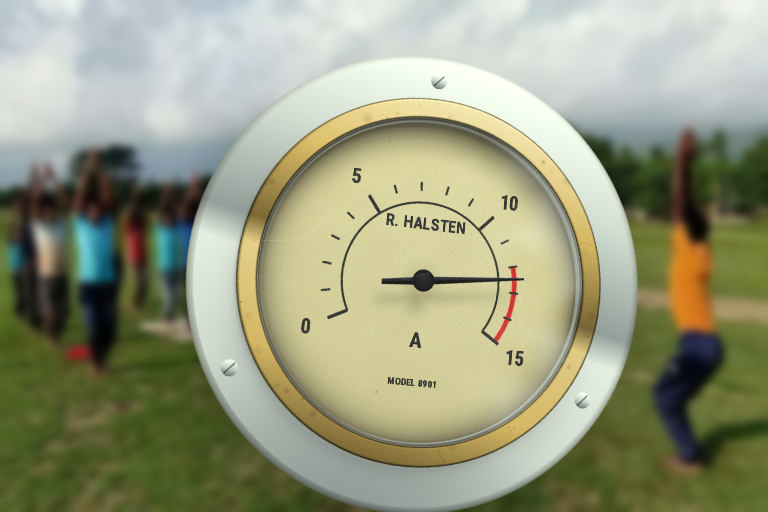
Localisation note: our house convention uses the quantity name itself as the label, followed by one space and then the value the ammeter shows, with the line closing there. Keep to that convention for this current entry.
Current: 12.5 A
